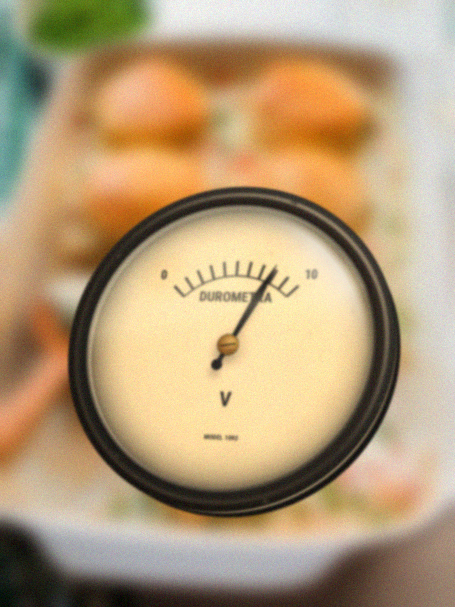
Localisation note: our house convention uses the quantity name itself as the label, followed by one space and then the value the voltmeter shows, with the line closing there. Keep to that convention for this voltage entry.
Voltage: 8 V
